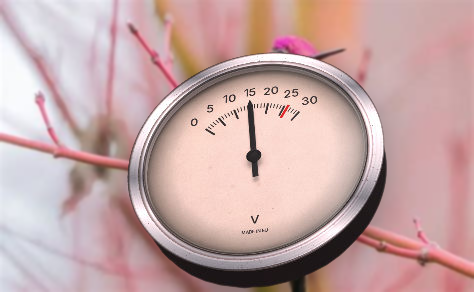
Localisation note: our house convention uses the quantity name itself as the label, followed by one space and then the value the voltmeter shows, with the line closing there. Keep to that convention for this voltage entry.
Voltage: 15 V
